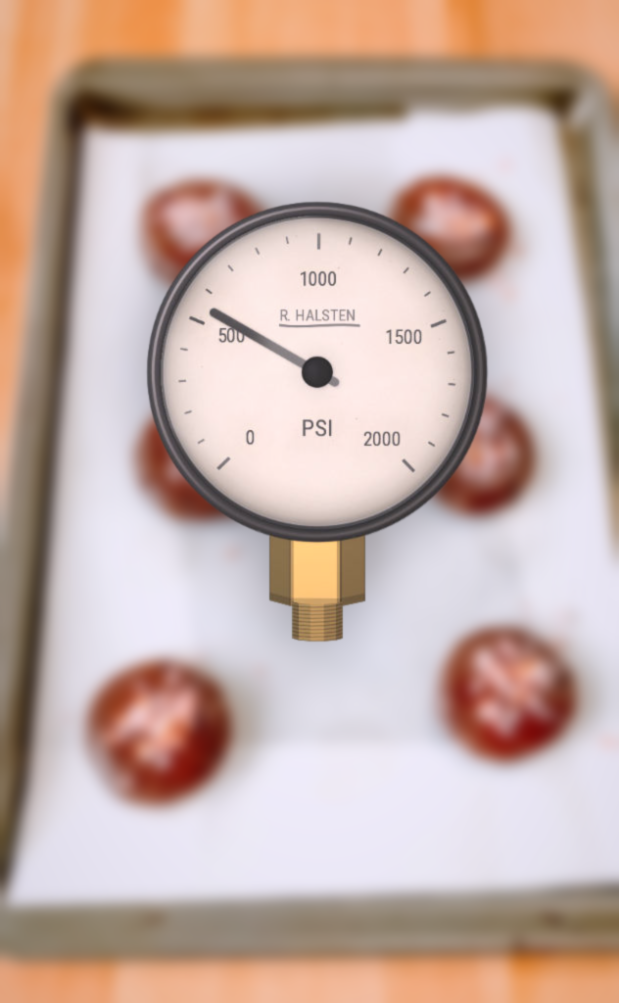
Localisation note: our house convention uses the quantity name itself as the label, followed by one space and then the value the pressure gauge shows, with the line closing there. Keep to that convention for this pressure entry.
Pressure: 550 psi
